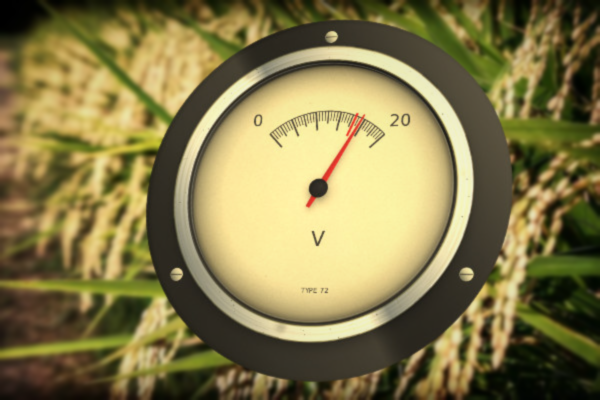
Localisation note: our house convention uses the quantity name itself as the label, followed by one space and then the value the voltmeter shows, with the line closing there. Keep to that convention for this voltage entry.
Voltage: 16 V
